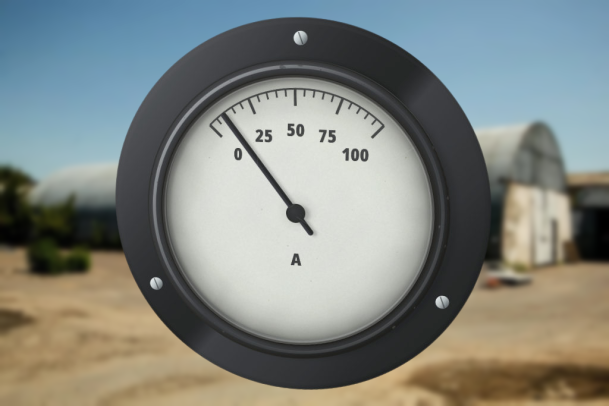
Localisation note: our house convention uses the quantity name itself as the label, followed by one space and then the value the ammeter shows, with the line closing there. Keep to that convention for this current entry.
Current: 10 A
